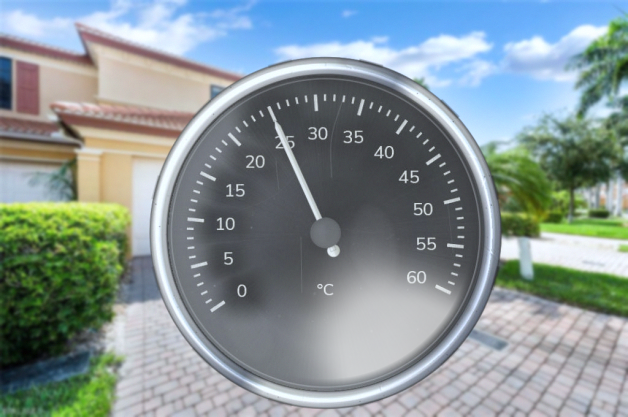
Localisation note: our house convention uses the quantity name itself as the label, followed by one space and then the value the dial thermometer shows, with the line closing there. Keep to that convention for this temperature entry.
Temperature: 25 °C
